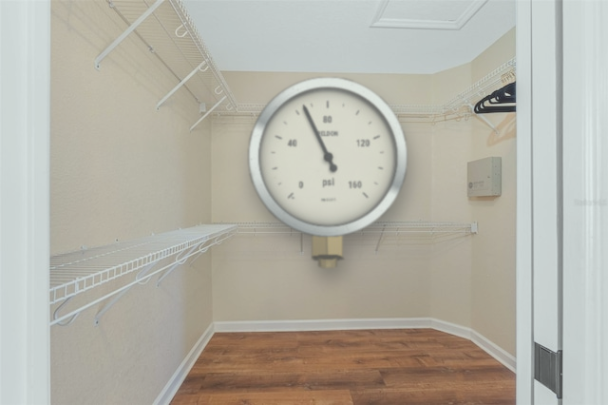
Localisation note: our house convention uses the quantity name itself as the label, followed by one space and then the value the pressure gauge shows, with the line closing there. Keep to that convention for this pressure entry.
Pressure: 65 psi
